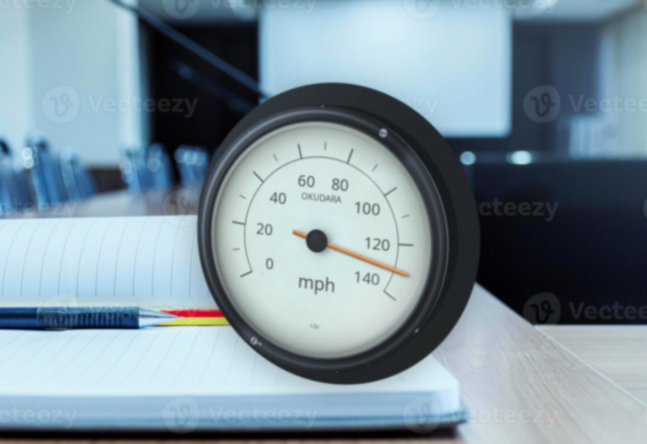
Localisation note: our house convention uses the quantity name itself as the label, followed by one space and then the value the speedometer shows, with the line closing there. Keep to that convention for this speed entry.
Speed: 130 mph
